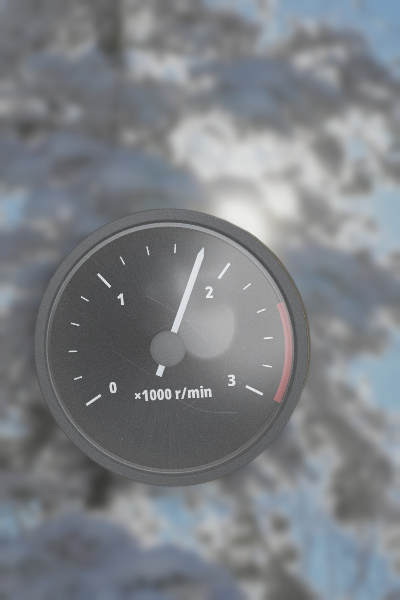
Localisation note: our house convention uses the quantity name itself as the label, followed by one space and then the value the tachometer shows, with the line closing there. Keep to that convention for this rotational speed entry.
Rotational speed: 1800 rpm
